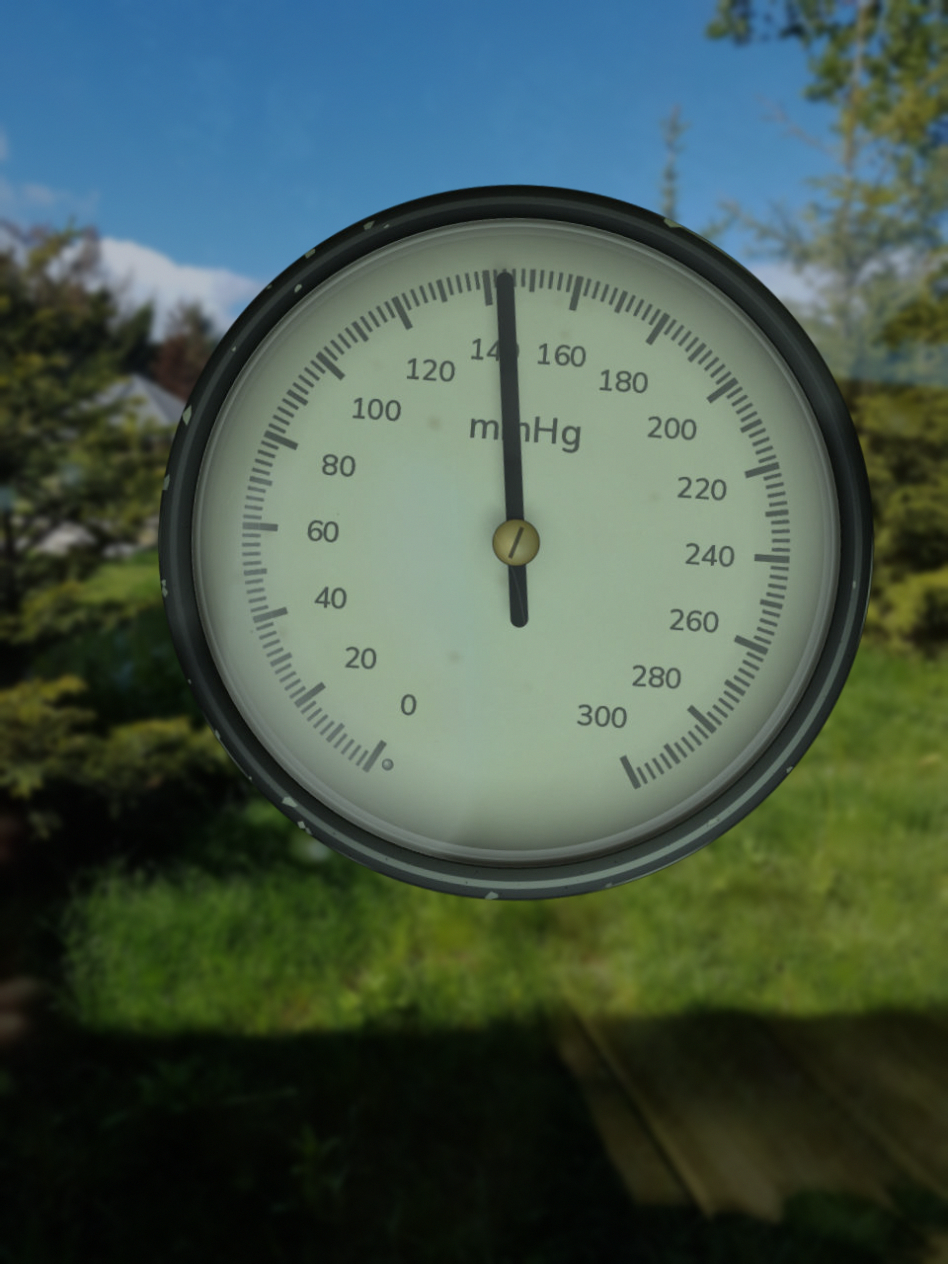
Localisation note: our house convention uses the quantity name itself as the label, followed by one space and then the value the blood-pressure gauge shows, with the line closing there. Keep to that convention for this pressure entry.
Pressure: 144 mmHg
